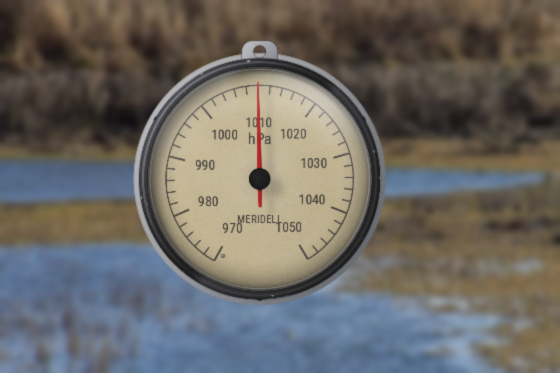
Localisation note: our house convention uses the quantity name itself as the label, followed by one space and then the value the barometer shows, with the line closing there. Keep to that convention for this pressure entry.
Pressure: 1010 hPa
